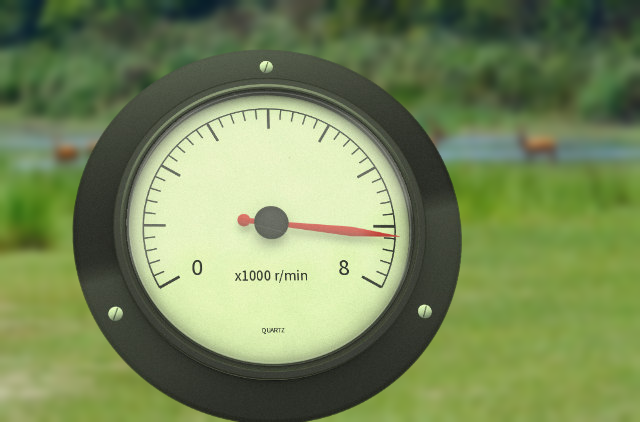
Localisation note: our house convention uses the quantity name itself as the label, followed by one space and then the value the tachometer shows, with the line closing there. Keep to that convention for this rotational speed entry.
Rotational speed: 7200 rpm
